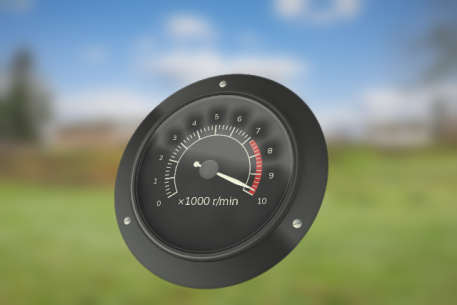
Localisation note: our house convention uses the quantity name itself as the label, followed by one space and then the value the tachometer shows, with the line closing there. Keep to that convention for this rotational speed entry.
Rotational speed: 9800 rpm
